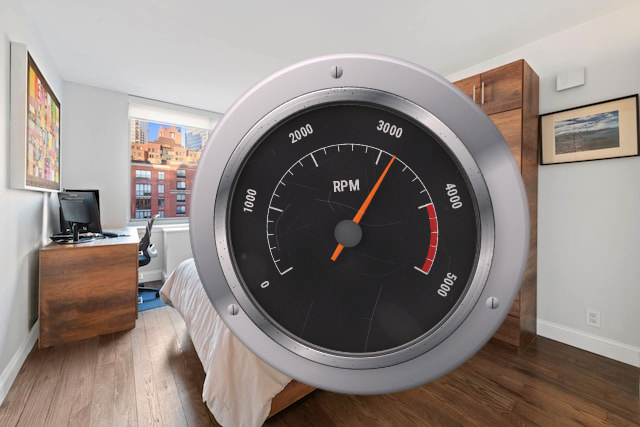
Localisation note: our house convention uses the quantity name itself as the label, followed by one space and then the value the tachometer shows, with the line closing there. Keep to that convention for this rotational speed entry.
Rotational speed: 3200 rpm
